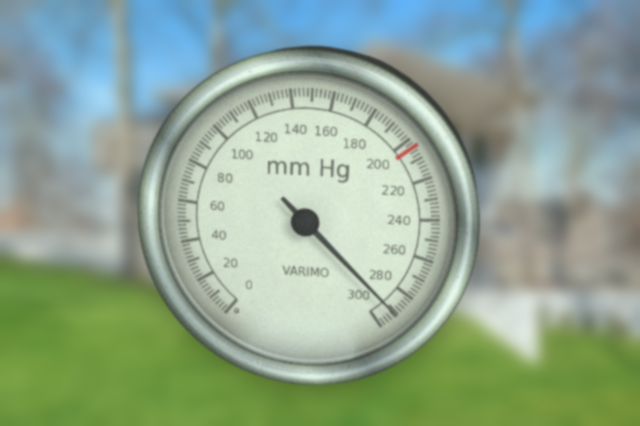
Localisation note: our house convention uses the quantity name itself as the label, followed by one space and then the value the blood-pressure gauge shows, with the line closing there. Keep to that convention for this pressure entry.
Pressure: 290 mmHg
